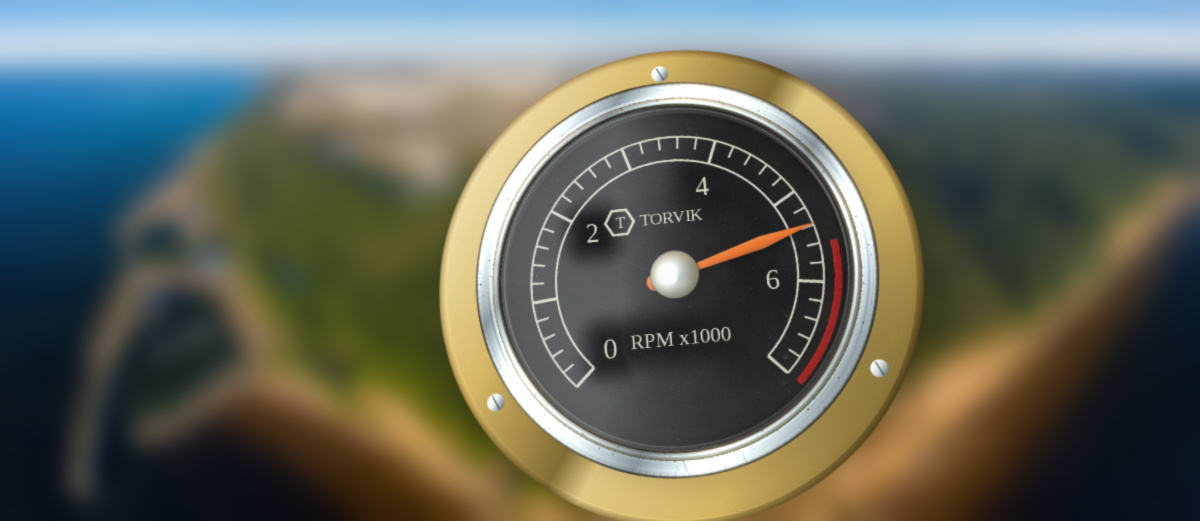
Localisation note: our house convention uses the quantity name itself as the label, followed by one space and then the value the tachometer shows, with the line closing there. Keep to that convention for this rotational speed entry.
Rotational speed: 5400 rpm
